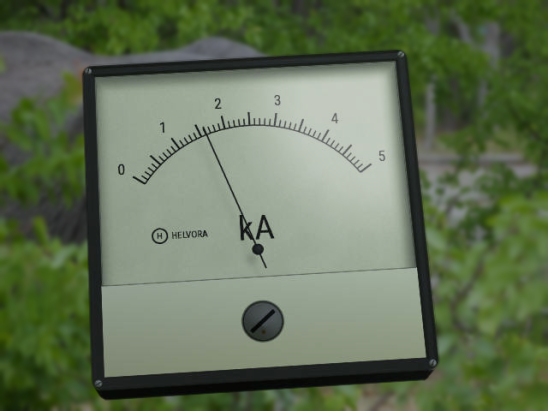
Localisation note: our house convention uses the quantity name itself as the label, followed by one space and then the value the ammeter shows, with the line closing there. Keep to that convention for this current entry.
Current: 1.6 kA
